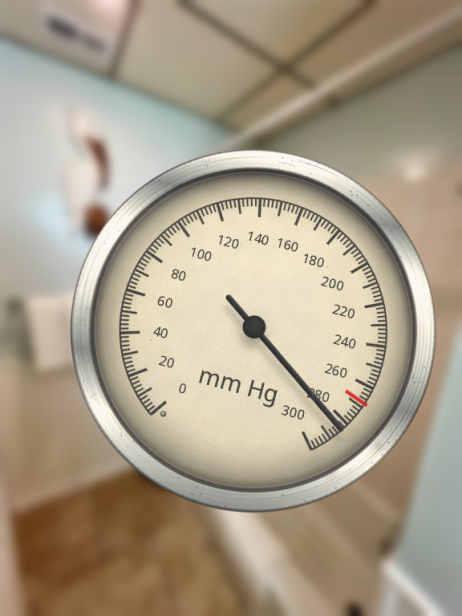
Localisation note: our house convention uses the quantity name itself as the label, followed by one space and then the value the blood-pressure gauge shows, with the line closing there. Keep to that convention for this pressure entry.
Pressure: 284 mmHg
